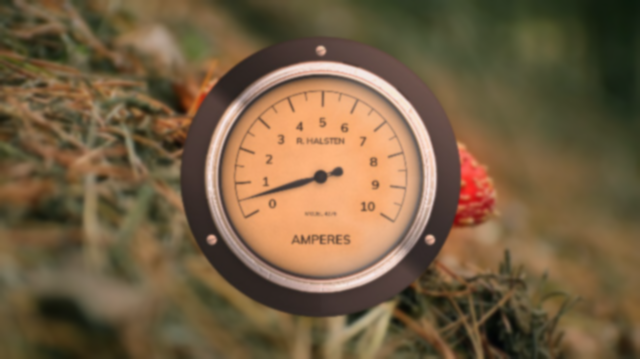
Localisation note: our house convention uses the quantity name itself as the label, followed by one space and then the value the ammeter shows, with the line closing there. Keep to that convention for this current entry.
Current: 0.5 A
